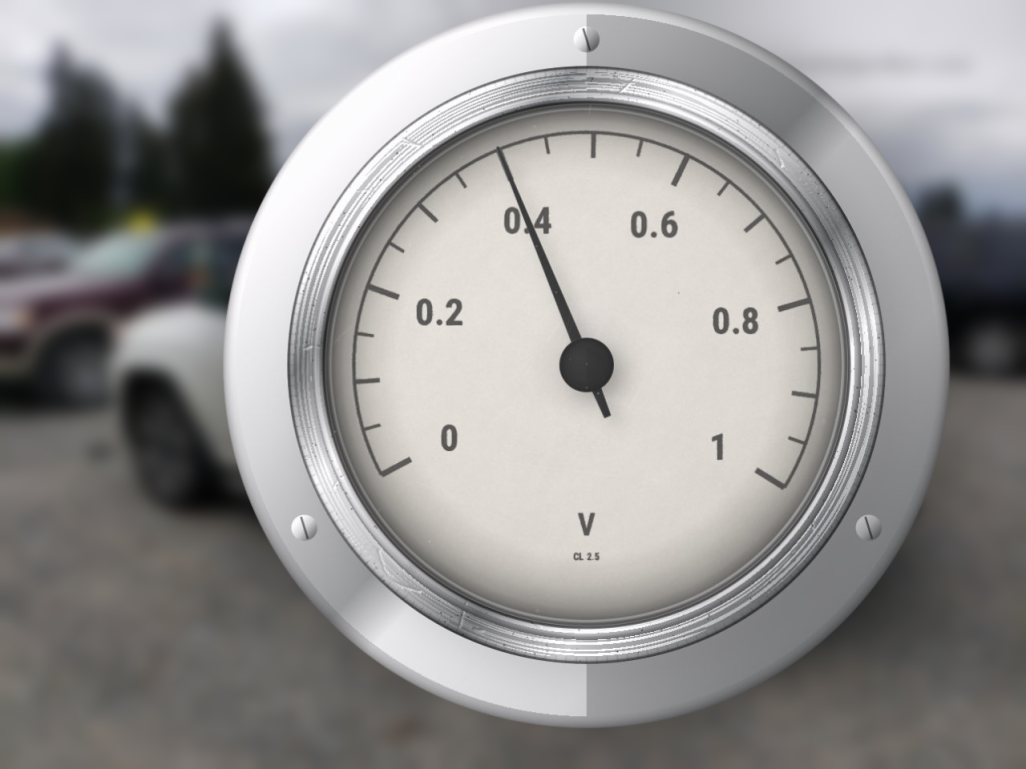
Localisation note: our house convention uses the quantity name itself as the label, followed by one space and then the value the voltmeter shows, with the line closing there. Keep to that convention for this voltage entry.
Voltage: 0.4 V
